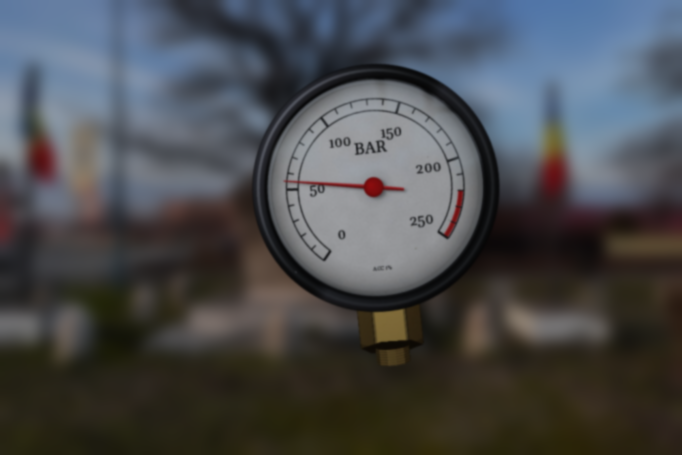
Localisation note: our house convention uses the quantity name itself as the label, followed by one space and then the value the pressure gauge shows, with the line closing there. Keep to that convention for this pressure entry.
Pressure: 55 bar
